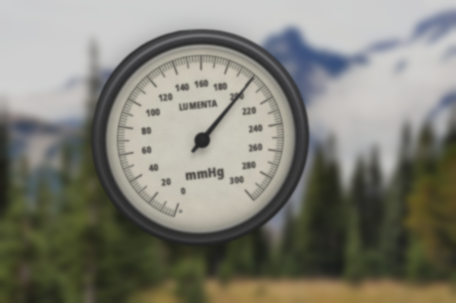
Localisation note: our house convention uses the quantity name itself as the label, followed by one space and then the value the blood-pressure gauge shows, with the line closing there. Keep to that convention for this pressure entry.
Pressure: 200 mmHg
